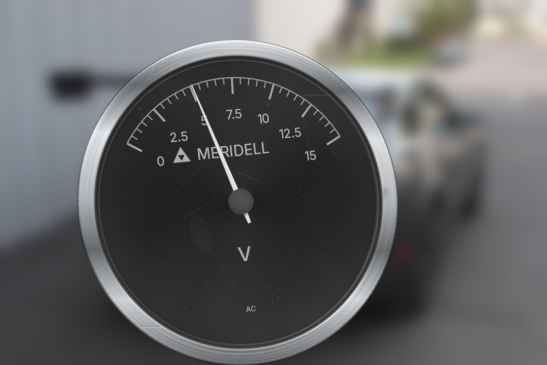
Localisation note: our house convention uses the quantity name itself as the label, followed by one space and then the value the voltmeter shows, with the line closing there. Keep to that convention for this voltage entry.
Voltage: 5 V
